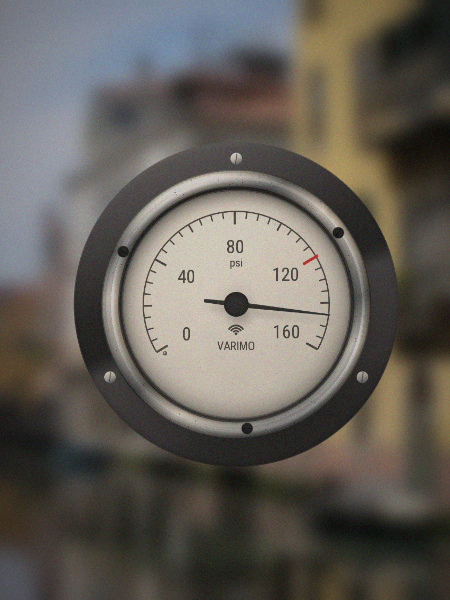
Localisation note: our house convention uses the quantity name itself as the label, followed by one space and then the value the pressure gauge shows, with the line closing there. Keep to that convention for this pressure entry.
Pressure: 145 psi
